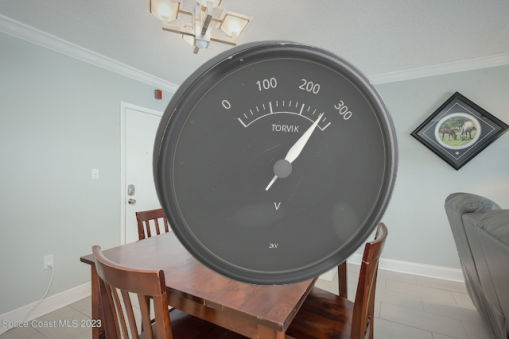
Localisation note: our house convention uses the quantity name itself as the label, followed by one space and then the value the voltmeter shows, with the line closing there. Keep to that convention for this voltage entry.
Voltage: 260 V
